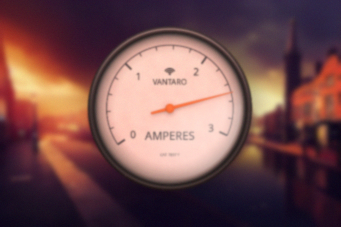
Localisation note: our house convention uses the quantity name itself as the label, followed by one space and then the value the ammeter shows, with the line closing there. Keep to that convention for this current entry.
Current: 2.5 A
